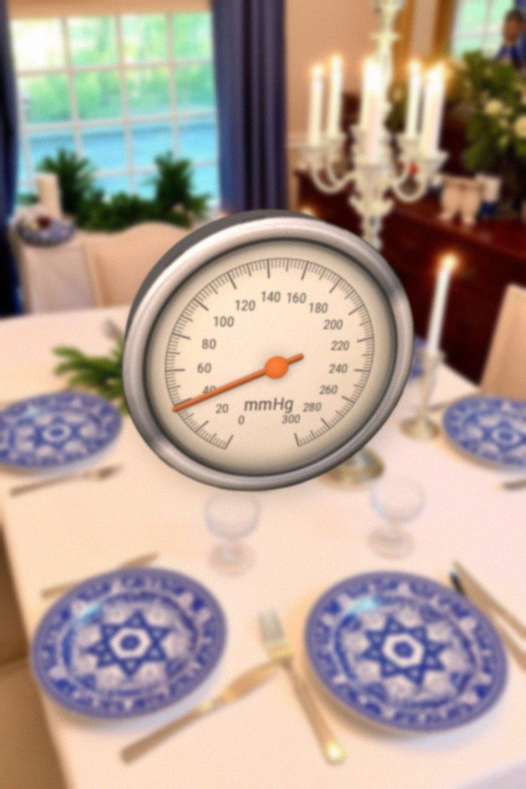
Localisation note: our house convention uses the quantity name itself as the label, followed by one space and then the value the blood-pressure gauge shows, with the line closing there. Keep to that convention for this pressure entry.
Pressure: 40 mmHg
